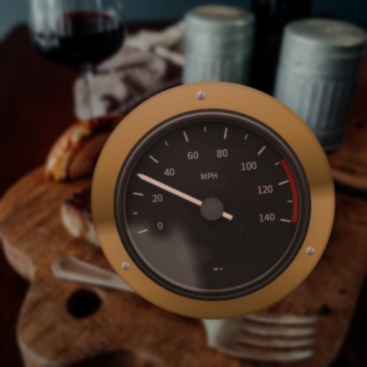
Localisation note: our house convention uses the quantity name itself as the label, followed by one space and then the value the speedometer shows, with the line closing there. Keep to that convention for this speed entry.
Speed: 30 mph
